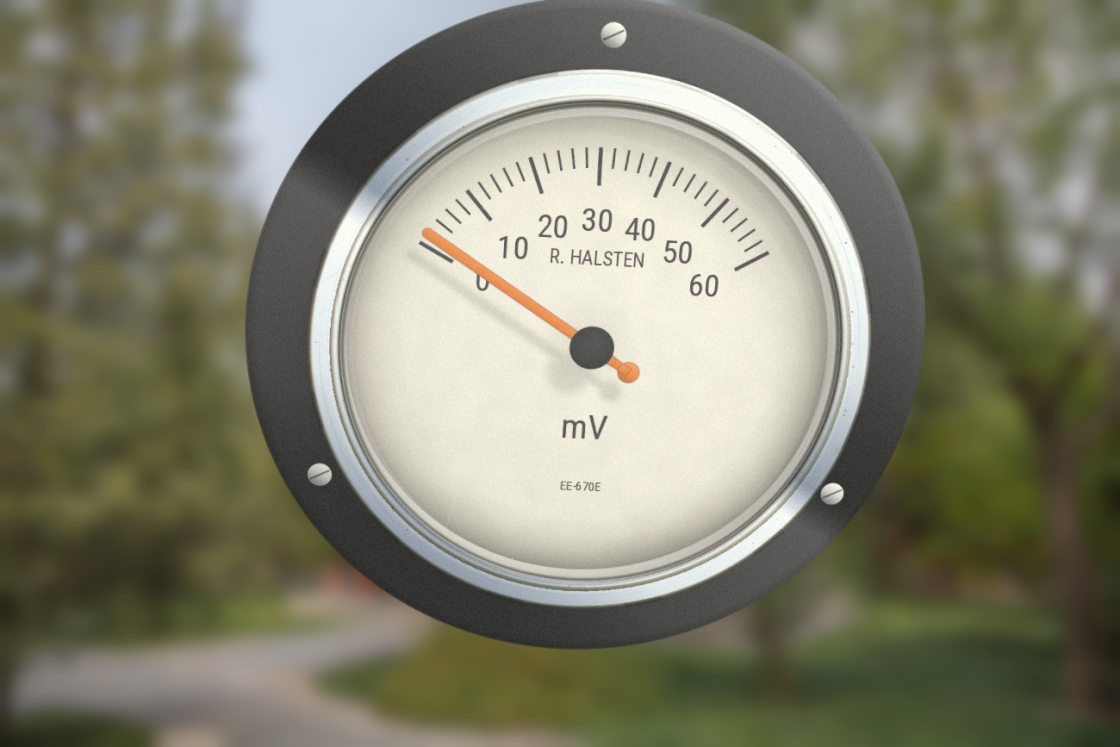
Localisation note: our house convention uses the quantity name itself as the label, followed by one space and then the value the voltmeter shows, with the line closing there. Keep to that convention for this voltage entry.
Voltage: 2 mV
